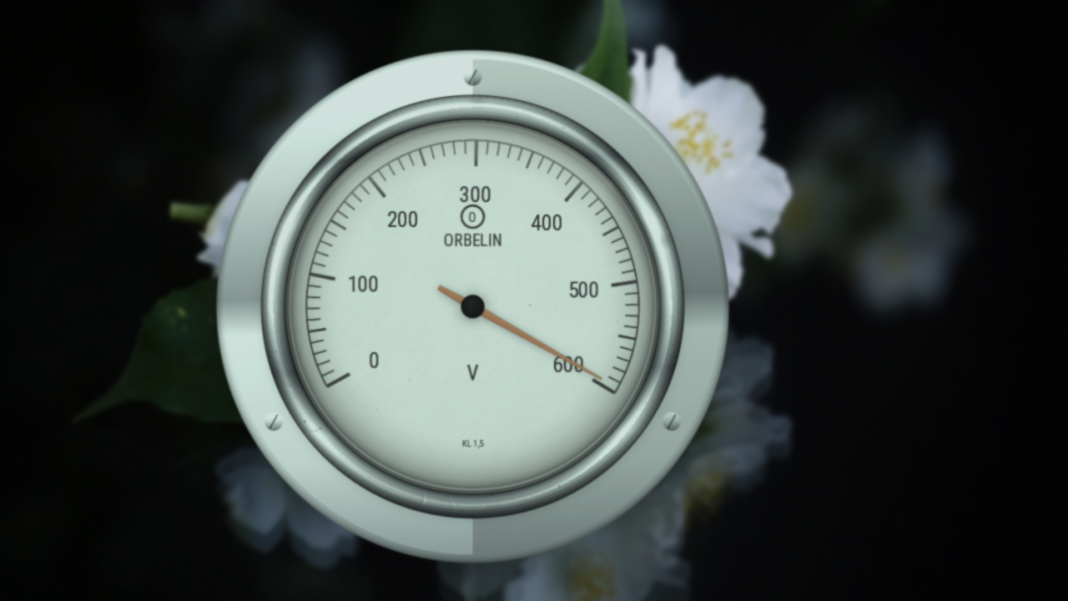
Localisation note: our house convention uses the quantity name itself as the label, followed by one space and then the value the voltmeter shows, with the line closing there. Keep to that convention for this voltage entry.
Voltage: 595 V
